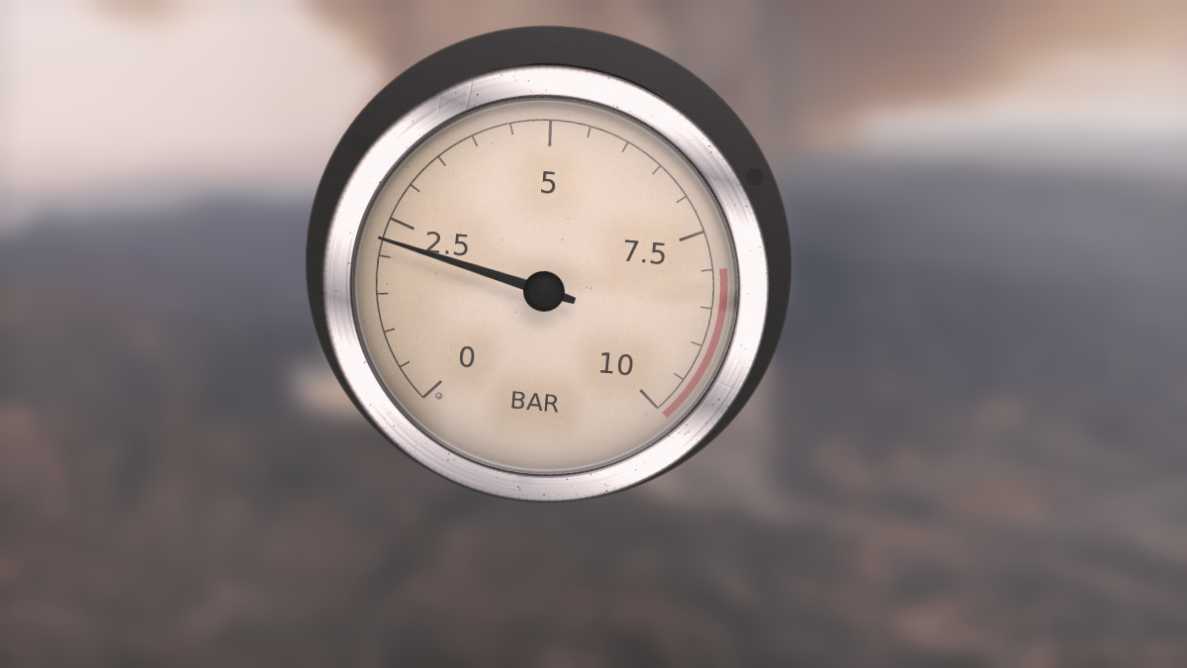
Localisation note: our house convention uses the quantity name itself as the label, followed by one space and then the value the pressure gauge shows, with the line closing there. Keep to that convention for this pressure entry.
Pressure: 2.25 bar
